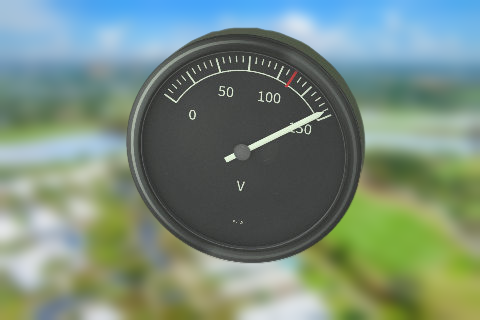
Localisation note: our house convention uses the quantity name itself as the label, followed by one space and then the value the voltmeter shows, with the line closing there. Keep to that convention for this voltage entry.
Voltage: 145 V
